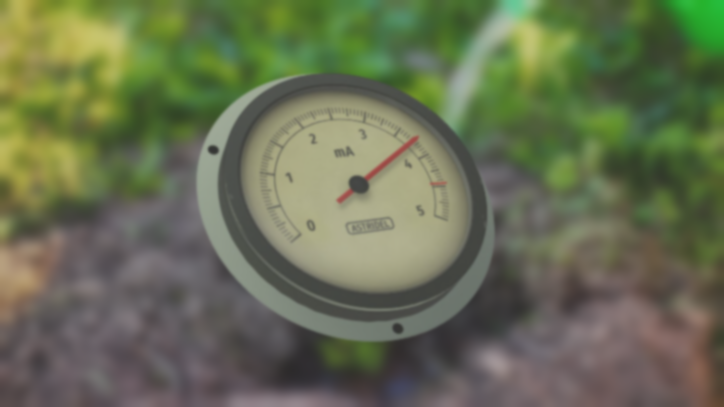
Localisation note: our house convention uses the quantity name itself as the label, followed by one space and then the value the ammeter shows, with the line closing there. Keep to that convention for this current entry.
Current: 3.75 mA
